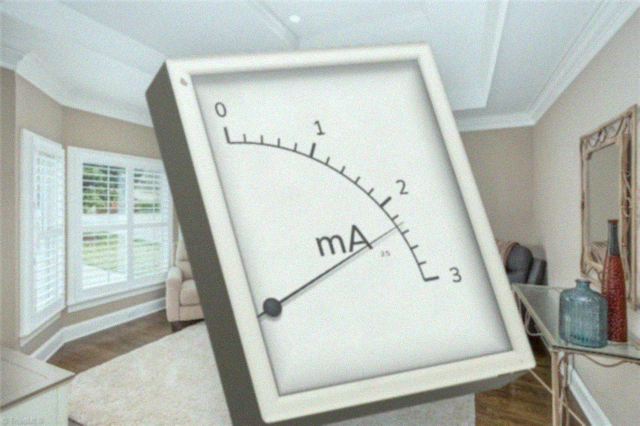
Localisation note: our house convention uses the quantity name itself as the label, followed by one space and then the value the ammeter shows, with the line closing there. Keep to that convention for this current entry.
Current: 2.3 mA
